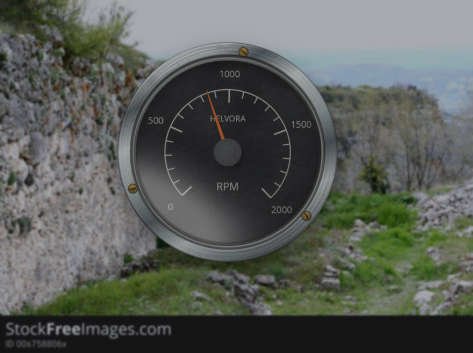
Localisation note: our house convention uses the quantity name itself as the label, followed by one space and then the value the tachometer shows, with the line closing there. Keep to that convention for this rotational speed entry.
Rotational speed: 850 rpm
